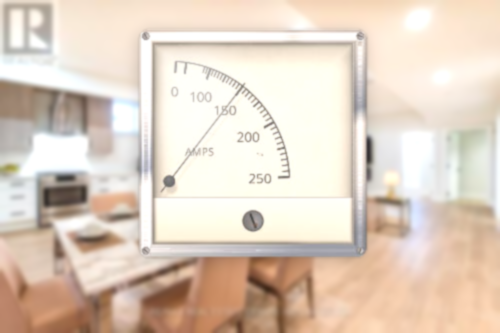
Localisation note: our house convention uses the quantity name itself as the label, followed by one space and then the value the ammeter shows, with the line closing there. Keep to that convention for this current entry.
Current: 150 A
